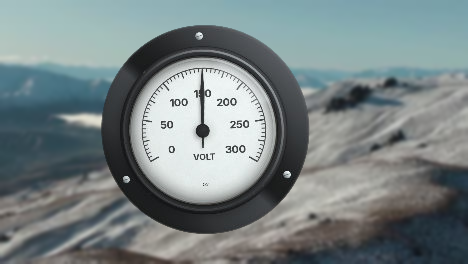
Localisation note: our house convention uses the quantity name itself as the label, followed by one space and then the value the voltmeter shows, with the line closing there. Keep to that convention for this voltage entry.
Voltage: 150 V
